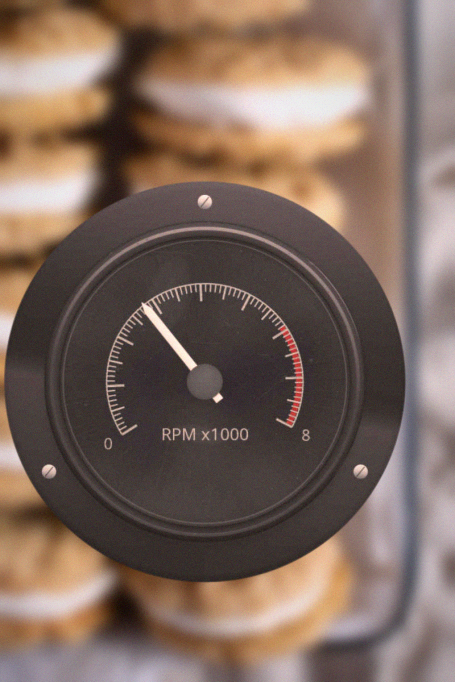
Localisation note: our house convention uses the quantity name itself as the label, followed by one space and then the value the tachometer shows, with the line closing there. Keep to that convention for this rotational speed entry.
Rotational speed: 2800 rpm
